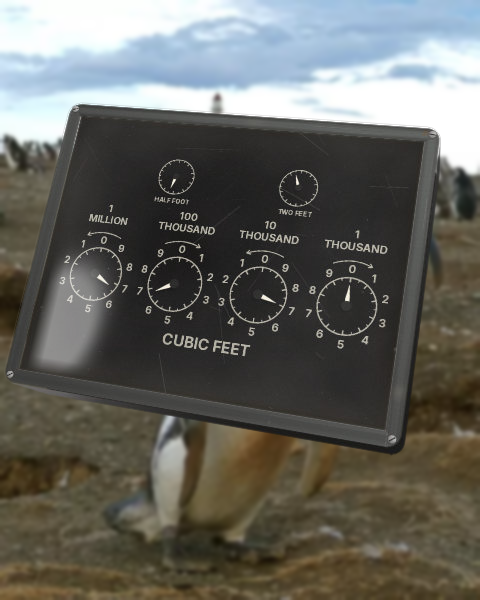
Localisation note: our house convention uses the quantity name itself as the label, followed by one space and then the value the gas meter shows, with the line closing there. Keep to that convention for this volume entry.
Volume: 667000 ft³
